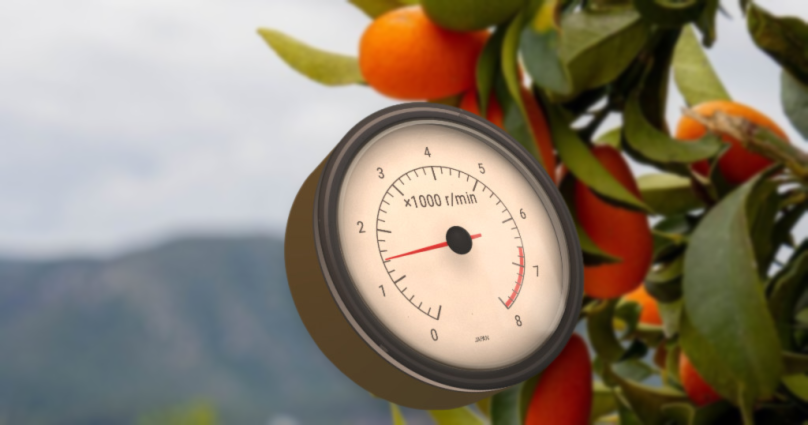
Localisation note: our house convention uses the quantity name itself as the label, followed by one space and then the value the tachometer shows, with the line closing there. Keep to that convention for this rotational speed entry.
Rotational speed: 1400 rpm
